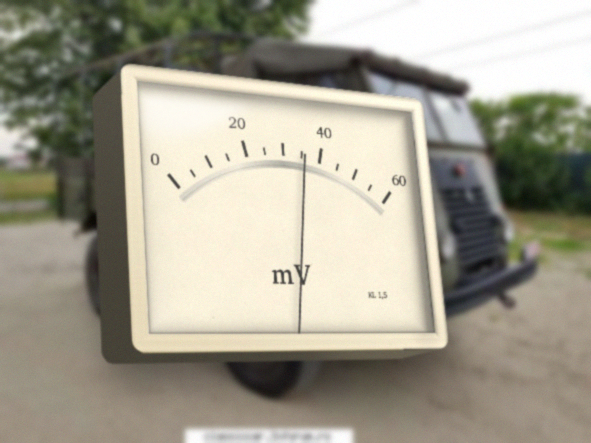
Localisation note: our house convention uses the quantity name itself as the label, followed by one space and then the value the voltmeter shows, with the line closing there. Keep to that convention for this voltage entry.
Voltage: 35 mV
